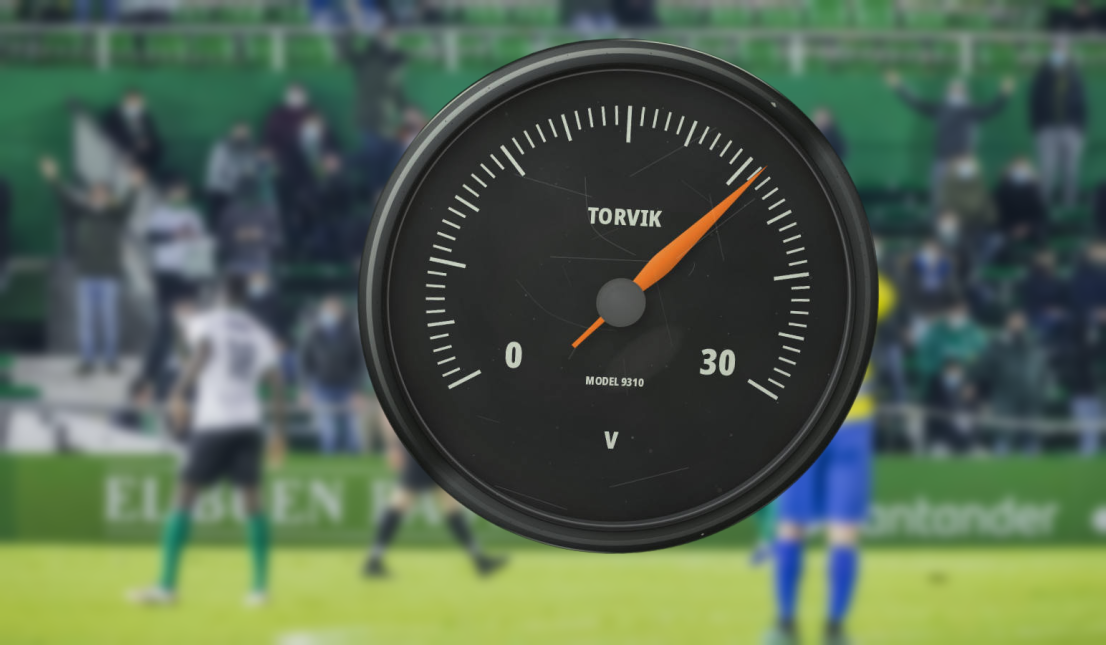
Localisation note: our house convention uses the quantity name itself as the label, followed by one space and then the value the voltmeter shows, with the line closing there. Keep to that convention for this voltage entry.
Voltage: 20.5 V
